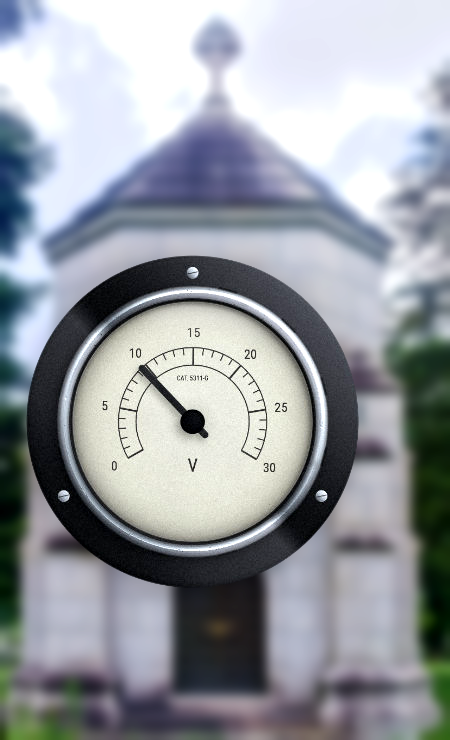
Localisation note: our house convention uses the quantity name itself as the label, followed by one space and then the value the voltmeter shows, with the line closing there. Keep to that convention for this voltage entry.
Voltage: 9.5 V
